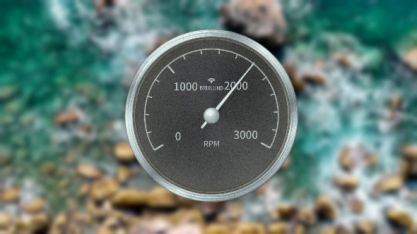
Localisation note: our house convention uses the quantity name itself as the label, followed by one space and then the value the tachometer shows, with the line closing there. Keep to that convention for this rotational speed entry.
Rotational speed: 2000 rpm
